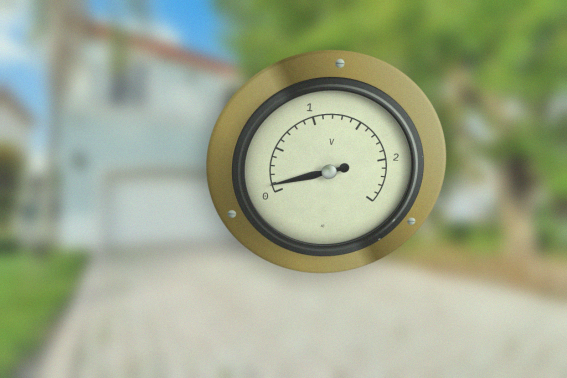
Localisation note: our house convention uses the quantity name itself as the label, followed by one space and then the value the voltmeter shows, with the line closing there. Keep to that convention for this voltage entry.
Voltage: 0.1 V
